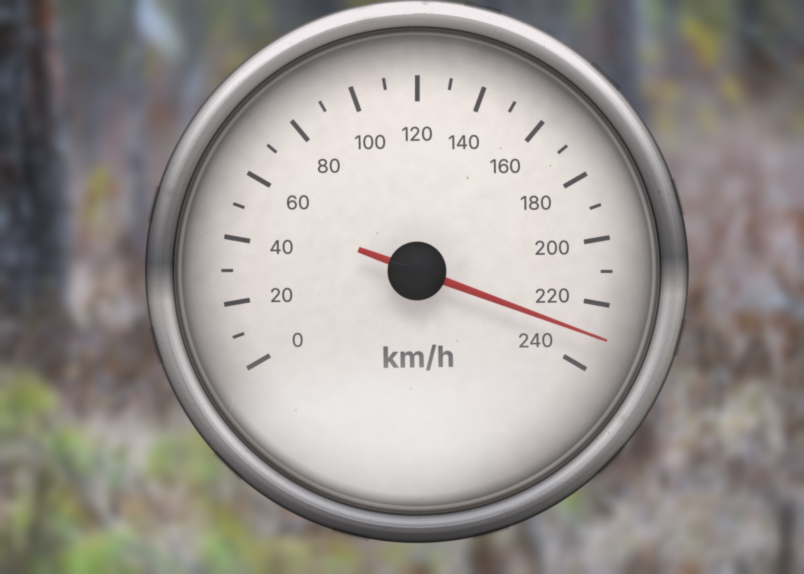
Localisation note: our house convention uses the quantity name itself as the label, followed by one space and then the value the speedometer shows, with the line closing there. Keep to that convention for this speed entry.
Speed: 230 km/h
